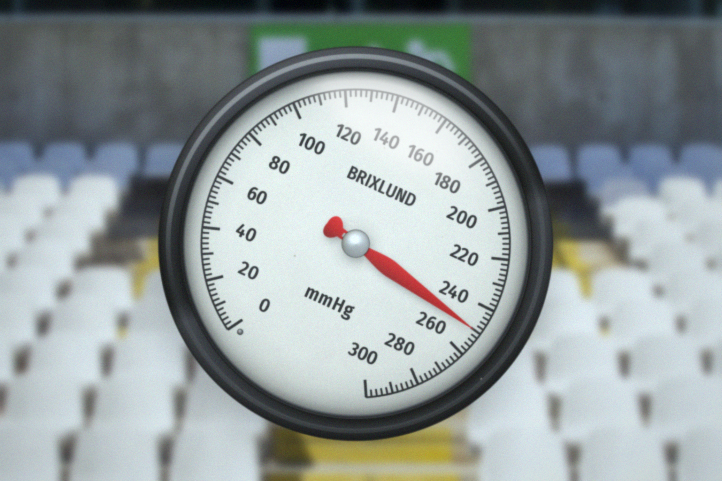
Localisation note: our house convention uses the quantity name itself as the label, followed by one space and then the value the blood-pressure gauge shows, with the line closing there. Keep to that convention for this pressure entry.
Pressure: 250 mmHg
